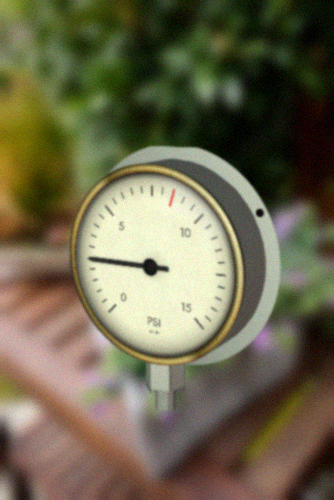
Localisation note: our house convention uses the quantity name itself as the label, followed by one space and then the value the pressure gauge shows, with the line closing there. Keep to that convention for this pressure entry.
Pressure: 2.5 psi
